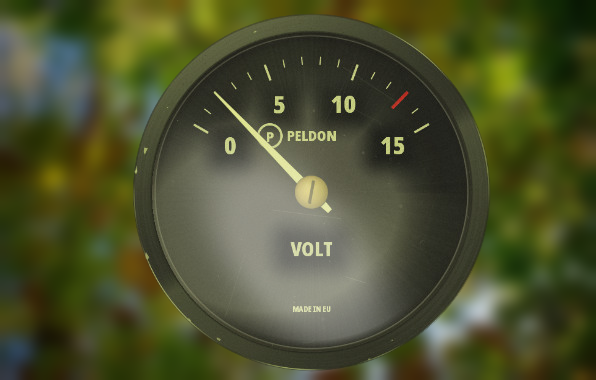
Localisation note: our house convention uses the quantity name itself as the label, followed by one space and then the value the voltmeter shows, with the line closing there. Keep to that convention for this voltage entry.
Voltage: 2 V
